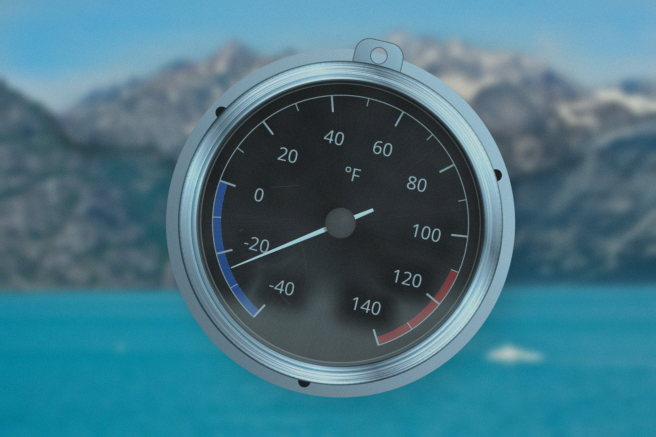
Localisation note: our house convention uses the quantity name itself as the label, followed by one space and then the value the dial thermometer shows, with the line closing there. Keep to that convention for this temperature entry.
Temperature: -25 °F
